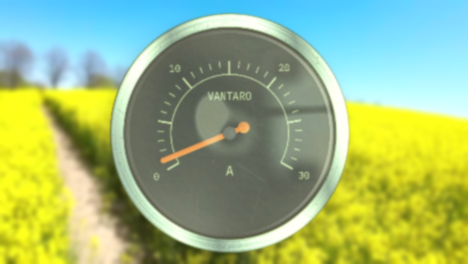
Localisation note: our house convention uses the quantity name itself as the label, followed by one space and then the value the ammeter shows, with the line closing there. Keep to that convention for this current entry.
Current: 1 A
